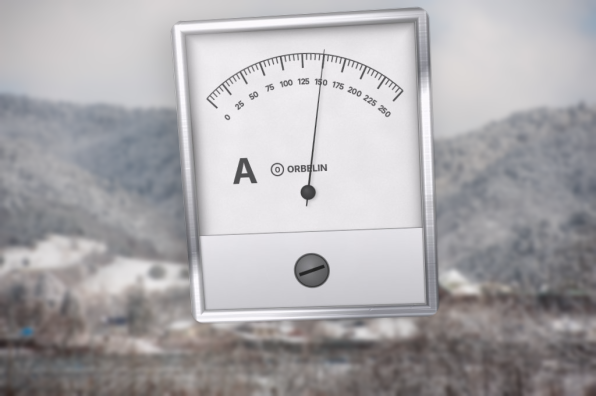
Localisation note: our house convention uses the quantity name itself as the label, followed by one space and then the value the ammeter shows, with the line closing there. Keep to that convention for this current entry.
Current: 150 A
